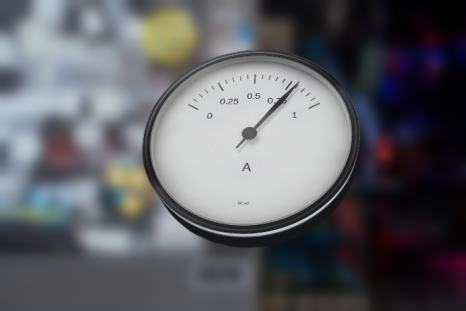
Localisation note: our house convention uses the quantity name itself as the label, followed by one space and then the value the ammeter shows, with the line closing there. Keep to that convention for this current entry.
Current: 0.8 A
